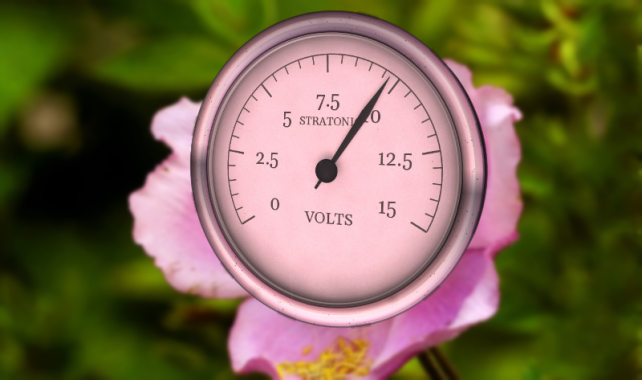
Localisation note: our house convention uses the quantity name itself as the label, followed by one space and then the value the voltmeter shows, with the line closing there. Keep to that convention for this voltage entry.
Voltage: 9.75 V
